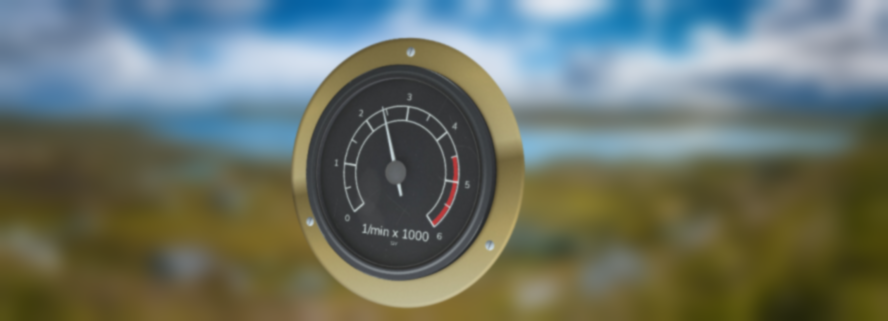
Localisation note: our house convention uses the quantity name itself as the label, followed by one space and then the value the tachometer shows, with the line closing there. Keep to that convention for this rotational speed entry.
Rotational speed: 2500 rpm
